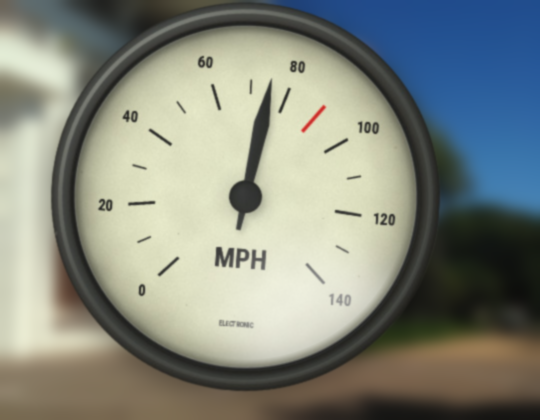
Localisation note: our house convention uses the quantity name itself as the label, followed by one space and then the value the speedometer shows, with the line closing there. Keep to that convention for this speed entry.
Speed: 75 mph
